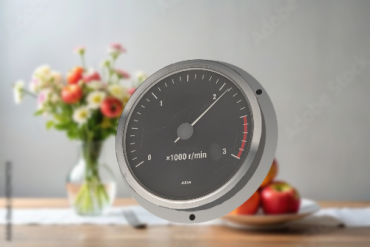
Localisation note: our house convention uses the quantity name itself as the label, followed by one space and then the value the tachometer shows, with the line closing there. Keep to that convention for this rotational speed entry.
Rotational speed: 2100 rpm
